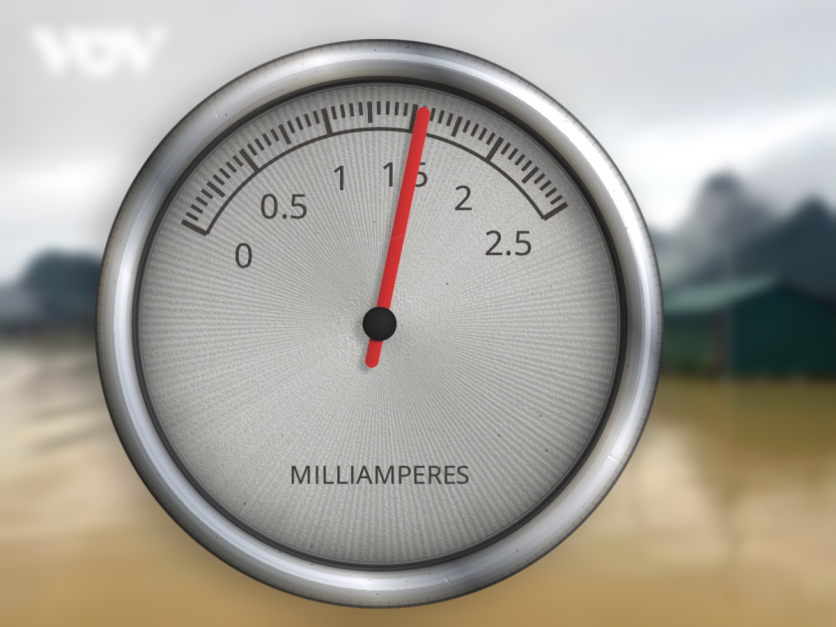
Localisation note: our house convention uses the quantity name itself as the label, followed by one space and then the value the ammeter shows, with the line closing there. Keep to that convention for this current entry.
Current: 1.55 mA
